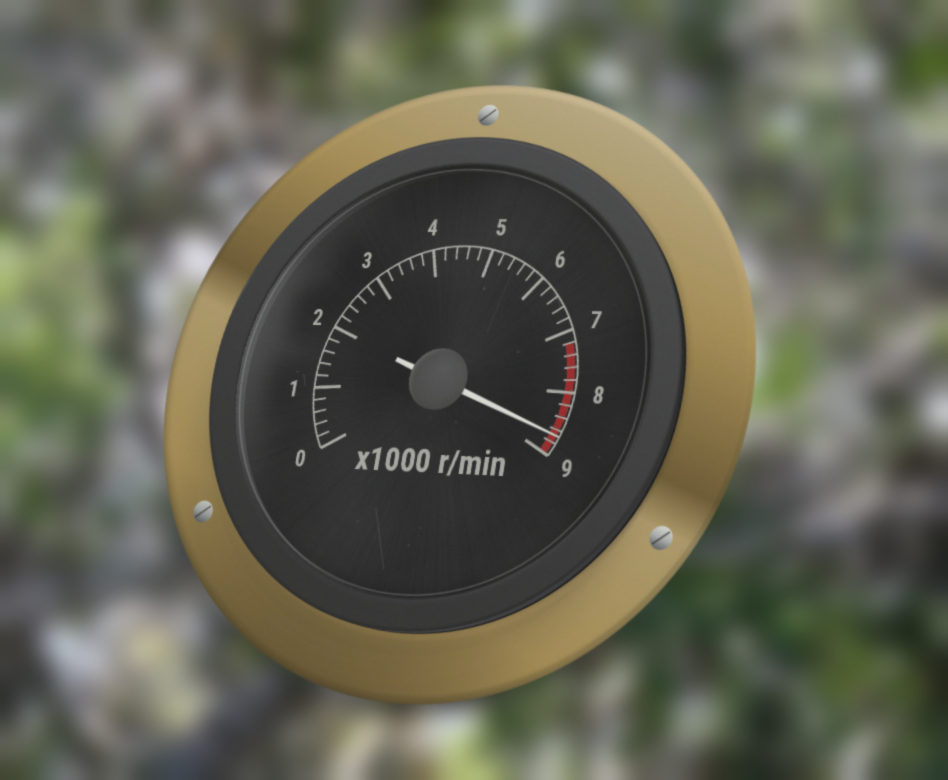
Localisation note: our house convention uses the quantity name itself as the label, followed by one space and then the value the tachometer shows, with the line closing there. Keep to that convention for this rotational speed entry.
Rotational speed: 8700 rpm
